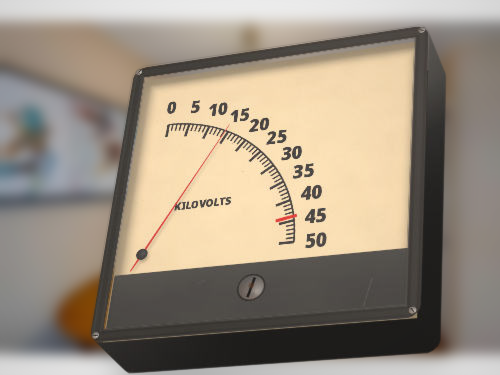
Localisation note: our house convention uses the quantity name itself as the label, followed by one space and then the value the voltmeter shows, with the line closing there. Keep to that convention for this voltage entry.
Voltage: 15 kV
